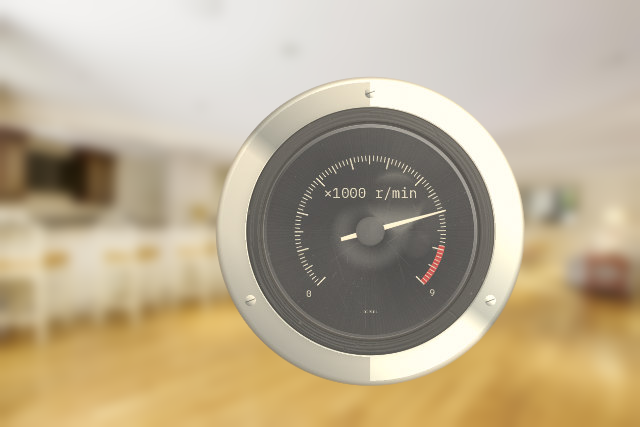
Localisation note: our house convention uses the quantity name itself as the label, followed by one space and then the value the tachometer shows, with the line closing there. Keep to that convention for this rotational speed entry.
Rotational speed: 7000 rpm
